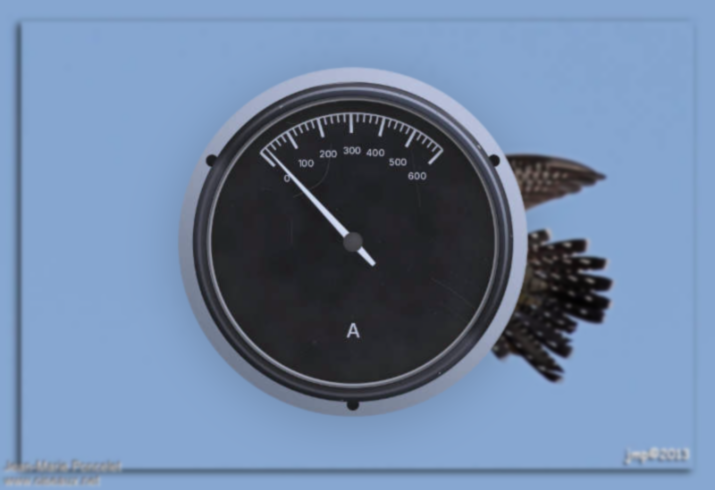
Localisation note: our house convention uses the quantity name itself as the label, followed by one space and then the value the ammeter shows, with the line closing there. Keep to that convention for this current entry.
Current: 20 A
